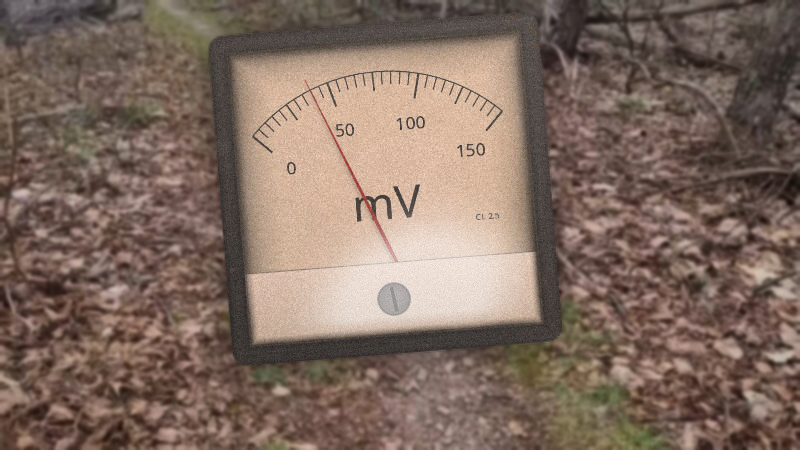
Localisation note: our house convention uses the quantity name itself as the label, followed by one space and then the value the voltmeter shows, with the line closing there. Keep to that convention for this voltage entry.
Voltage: 40 mV
